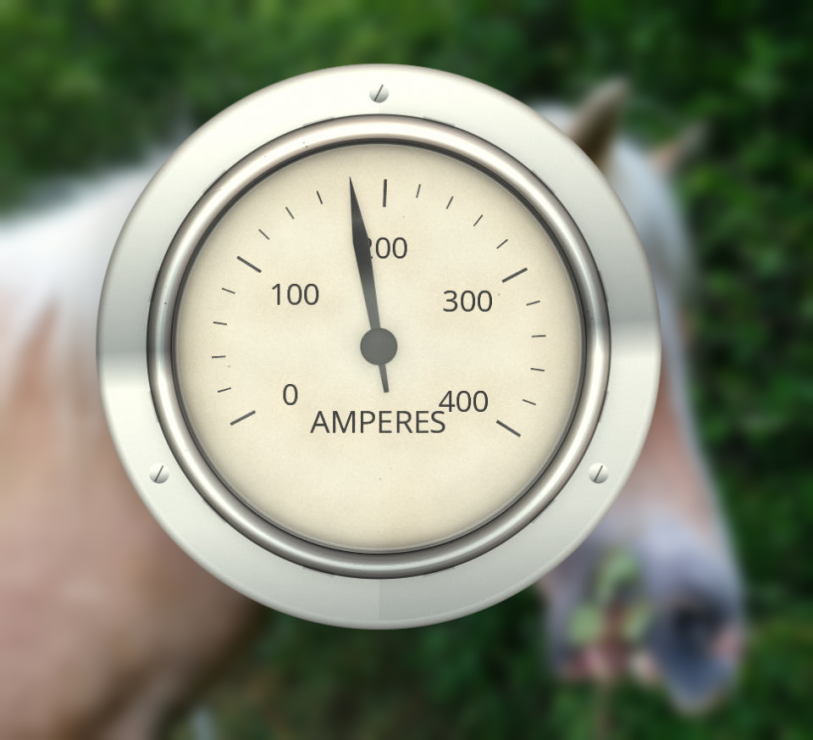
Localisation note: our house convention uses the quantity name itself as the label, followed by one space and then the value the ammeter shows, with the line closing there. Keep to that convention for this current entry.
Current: 180 A
